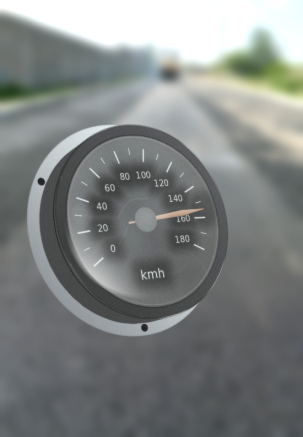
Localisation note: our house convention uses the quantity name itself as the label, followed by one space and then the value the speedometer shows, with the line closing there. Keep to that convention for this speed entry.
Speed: 155 km/h
